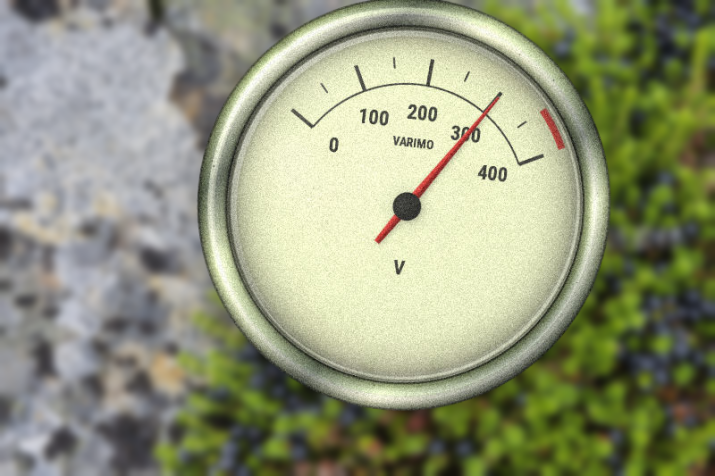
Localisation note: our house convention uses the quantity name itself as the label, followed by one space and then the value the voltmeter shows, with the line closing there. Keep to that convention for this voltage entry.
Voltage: 300 V
